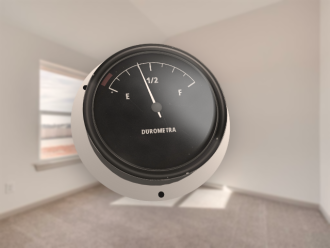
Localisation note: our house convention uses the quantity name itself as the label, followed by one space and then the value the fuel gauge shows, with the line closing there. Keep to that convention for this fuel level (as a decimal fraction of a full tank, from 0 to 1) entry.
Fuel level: 0.375
